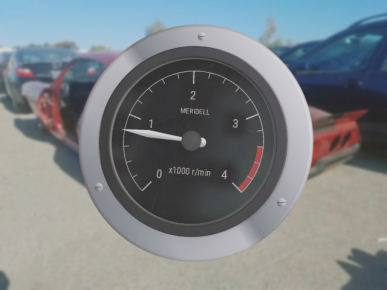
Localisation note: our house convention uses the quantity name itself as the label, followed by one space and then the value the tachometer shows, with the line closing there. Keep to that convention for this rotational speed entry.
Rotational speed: 800 rpm
